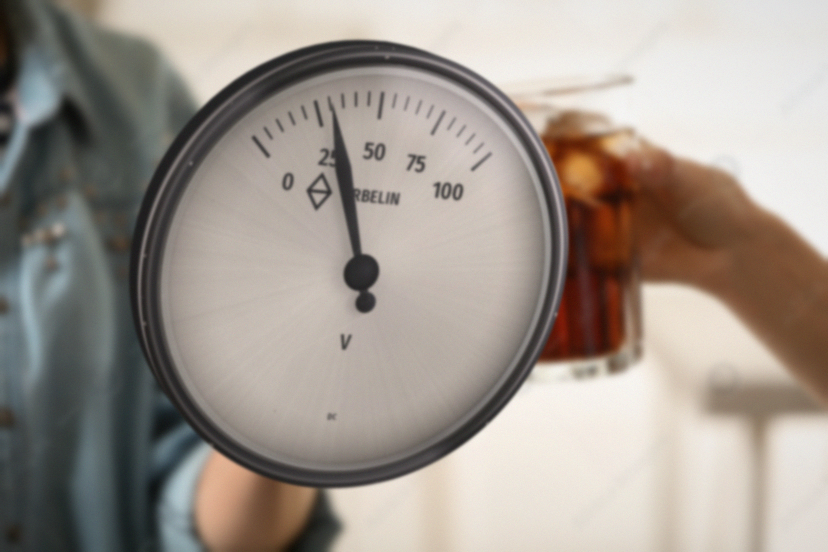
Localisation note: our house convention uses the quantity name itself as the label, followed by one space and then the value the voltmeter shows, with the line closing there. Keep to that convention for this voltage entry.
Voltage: 30 V
